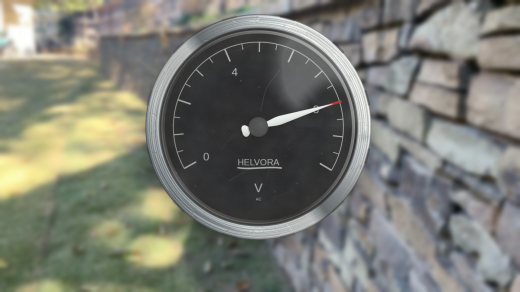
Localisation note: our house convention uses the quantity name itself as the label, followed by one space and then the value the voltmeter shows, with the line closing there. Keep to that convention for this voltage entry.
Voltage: 8 V
